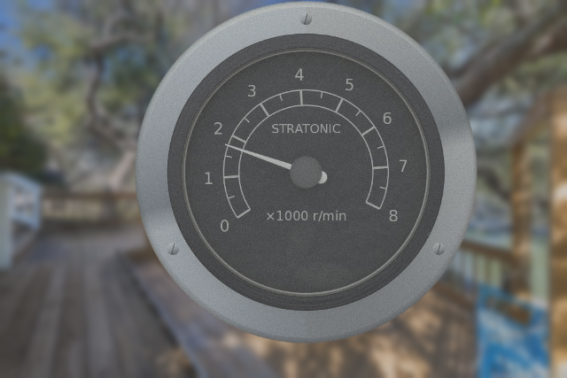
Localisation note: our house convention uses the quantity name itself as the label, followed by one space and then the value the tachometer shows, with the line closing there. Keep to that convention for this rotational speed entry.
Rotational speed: 1750 rpm
